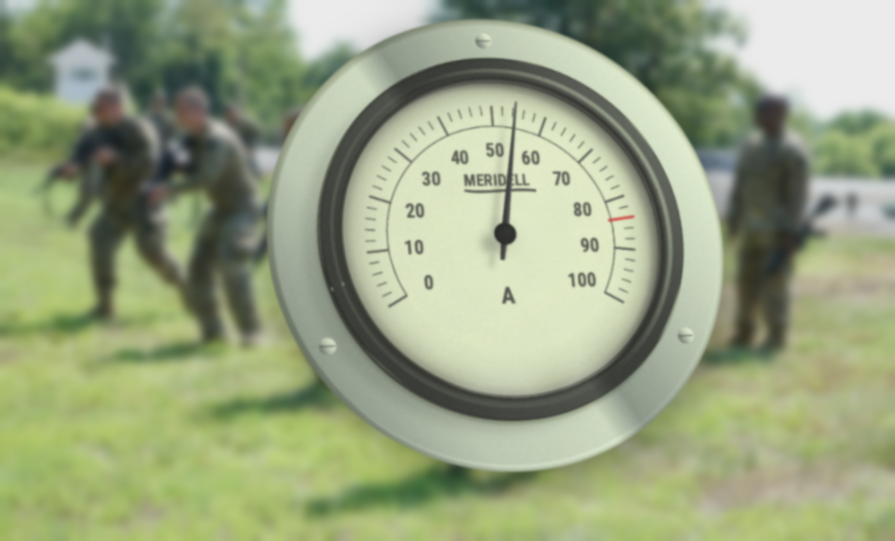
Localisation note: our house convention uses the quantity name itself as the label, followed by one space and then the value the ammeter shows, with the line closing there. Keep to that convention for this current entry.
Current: 54 A
